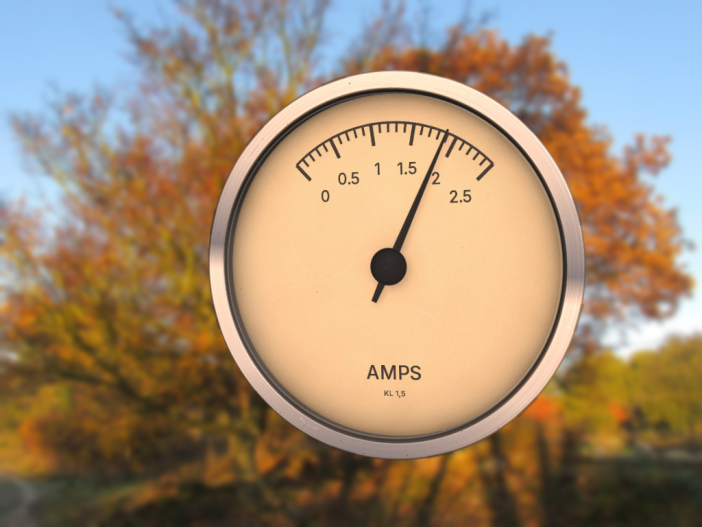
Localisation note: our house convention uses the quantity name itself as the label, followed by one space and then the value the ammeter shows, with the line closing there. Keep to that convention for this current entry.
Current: 1.9 A
